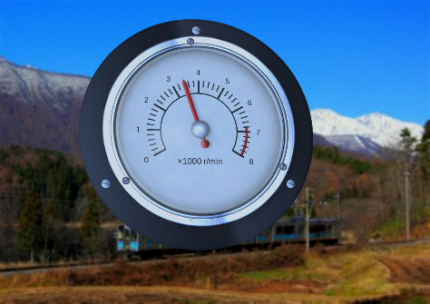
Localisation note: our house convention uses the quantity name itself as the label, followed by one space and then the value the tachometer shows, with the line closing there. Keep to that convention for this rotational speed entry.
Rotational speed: 3400 rpm
